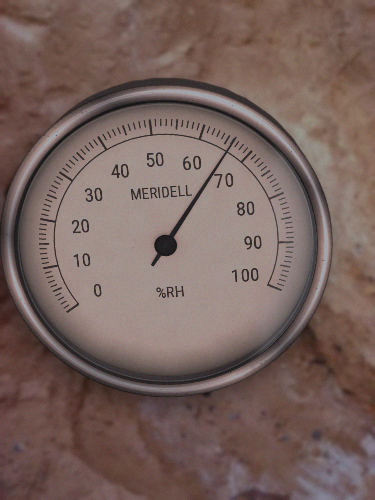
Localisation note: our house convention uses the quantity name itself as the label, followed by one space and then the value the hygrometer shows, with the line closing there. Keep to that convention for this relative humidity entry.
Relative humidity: 66 %
